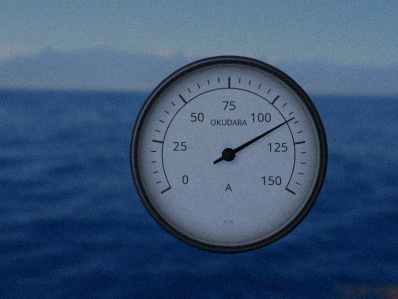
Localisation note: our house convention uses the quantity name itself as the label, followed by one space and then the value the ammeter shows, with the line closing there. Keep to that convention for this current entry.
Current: 112.5 A
